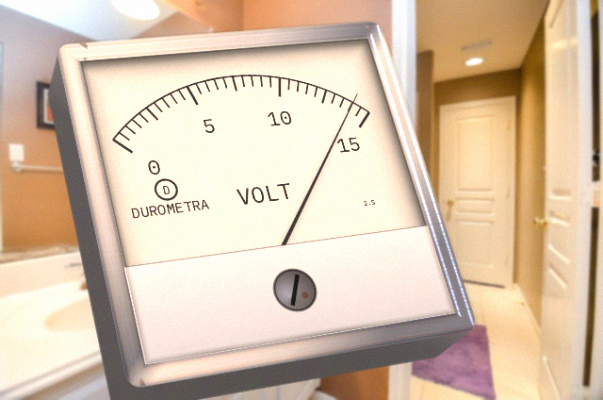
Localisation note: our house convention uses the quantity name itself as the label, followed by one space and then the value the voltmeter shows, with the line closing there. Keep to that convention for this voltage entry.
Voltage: 14 V
